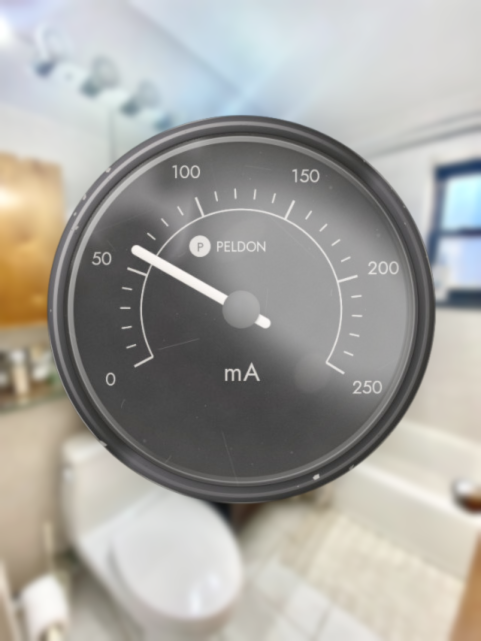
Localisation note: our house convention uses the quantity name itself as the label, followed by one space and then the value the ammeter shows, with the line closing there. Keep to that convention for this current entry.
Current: 60 mA
